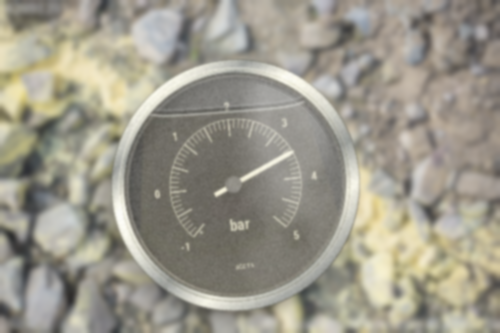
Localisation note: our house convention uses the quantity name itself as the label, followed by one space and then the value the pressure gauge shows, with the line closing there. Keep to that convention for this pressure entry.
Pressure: 3.5 bar
